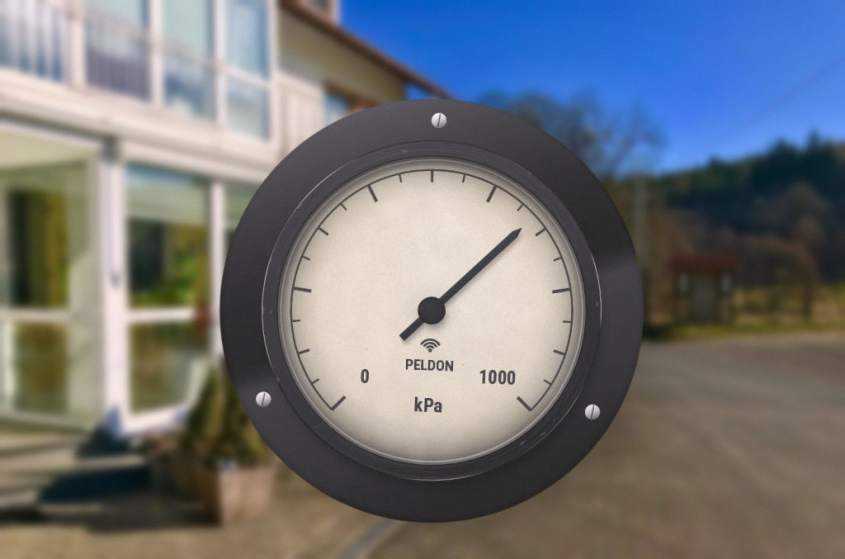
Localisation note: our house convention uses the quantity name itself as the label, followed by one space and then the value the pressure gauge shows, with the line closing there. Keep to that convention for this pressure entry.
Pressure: 675 kPa
